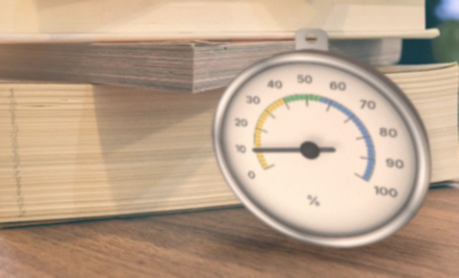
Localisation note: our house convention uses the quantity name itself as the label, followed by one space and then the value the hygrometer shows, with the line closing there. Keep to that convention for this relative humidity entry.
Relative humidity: 10 %
